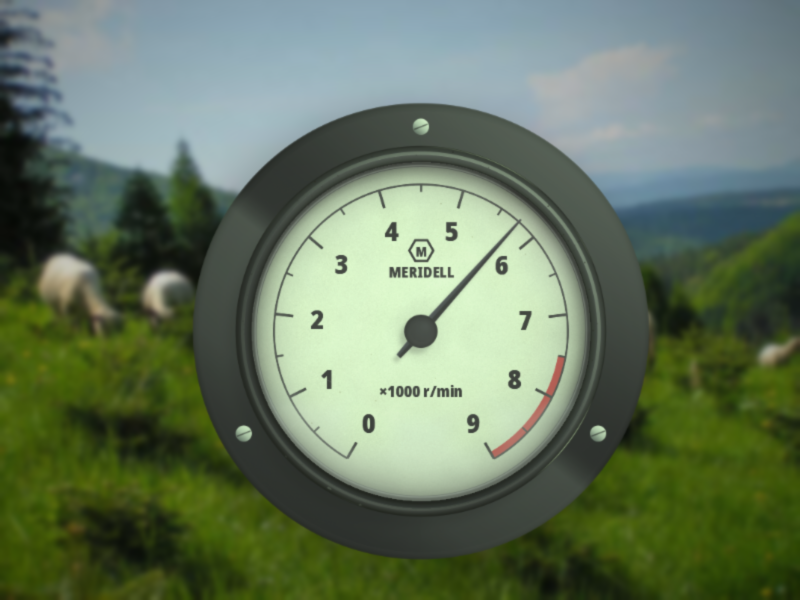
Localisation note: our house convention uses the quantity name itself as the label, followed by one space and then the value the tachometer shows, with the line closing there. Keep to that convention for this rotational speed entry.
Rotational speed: 5750 rpm
